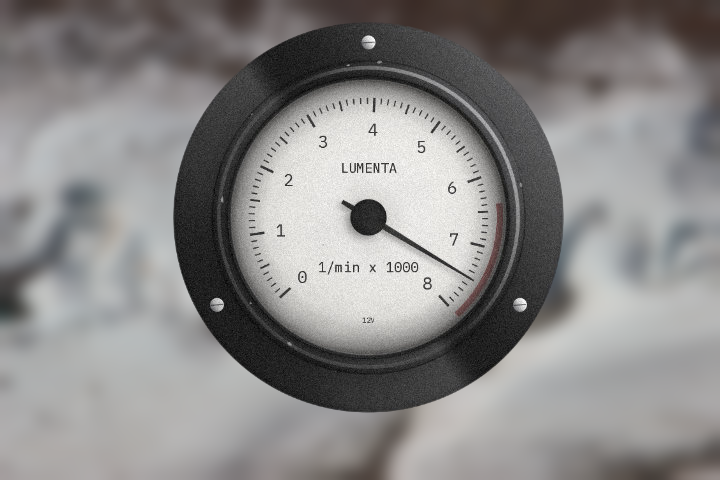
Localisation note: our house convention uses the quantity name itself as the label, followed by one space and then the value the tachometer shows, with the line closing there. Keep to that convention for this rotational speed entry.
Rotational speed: 7500 rpm
